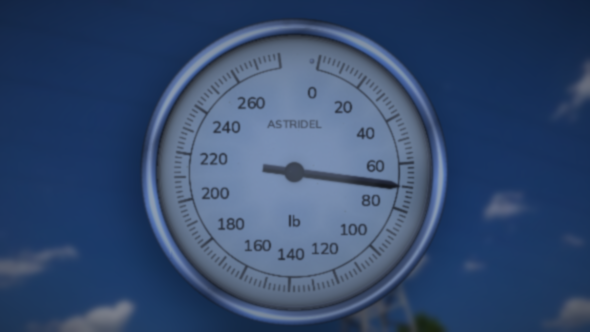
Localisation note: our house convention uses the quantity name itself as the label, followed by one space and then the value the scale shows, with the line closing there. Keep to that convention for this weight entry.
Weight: 70 lb
